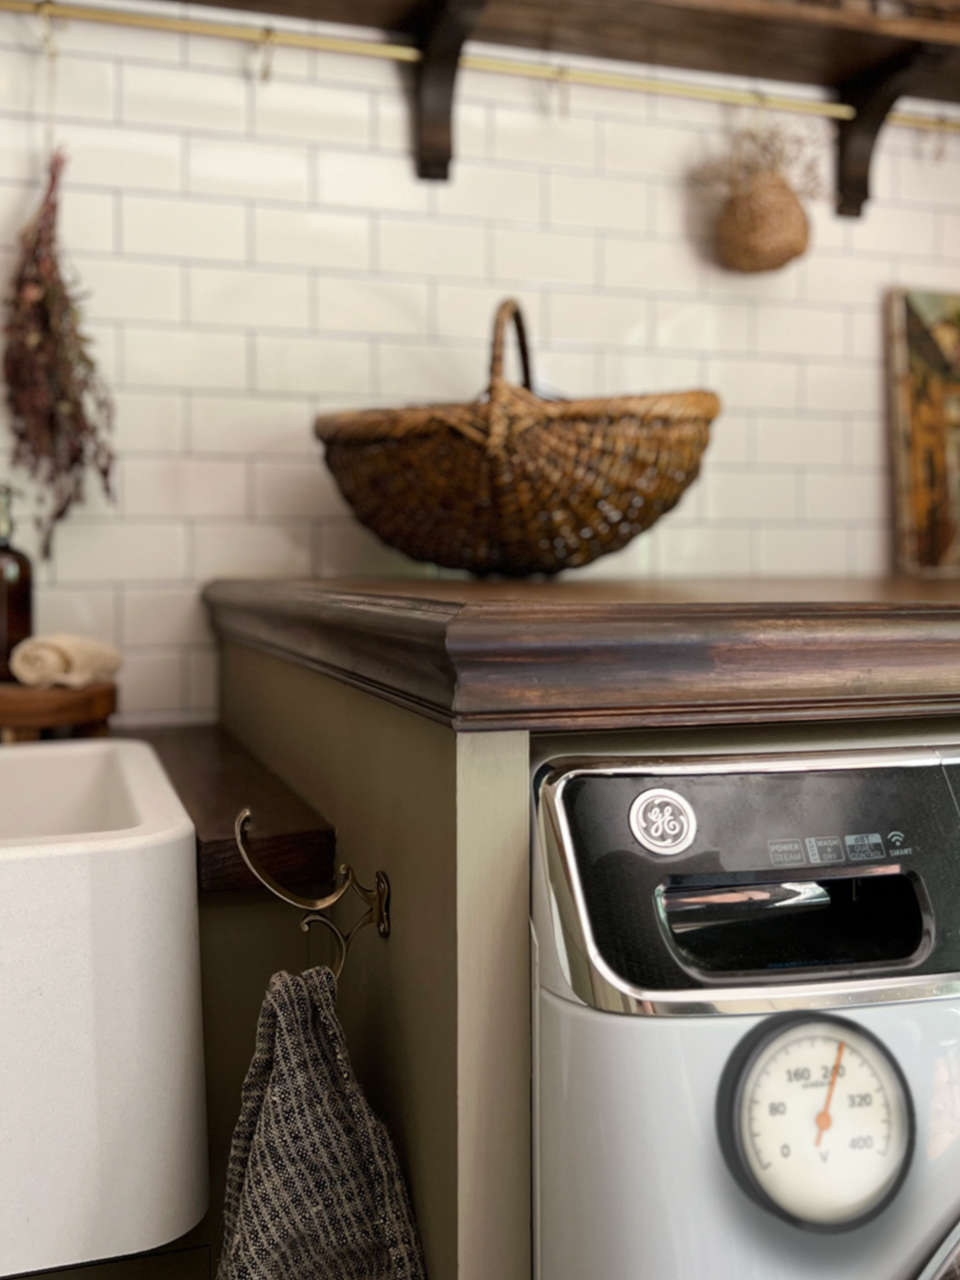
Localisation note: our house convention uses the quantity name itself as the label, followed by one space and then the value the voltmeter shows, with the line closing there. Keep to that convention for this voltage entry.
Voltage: 240 V
